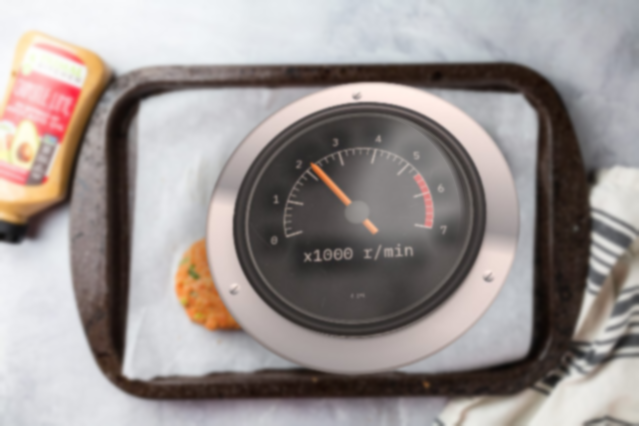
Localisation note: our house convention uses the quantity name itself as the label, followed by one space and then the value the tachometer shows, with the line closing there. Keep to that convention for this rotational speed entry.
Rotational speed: 2200 rpm
